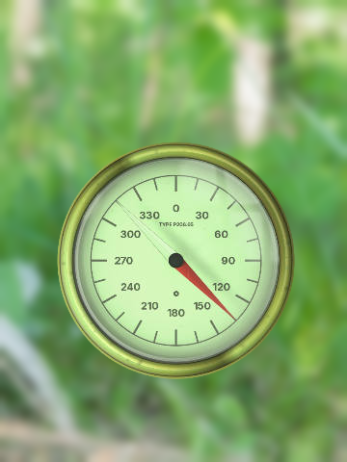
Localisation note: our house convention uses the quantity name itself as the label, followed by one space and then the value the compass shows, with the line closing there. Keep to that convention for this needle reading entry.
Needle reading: 135 °
